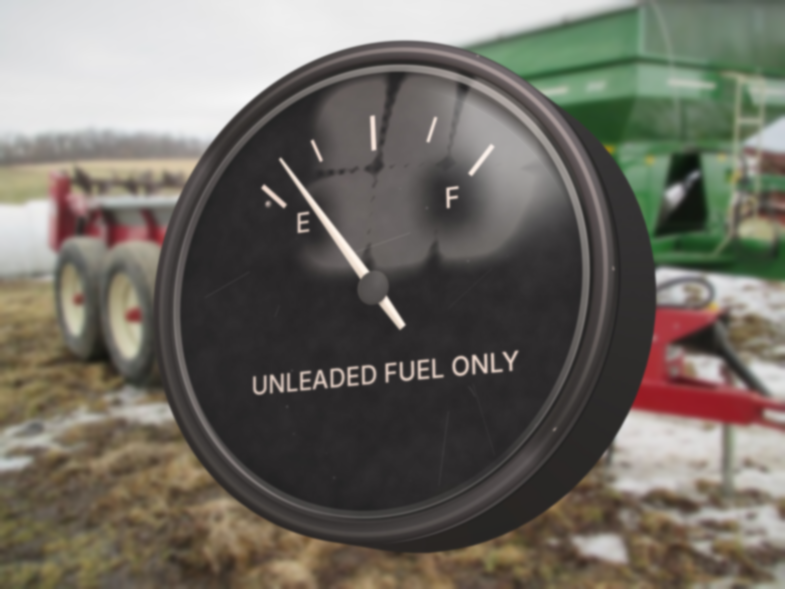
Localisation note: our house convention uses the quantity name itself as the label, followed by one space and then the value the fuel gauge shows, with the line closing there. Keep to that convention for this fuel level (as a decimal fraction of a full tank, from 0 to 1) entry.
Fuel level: 0.125
